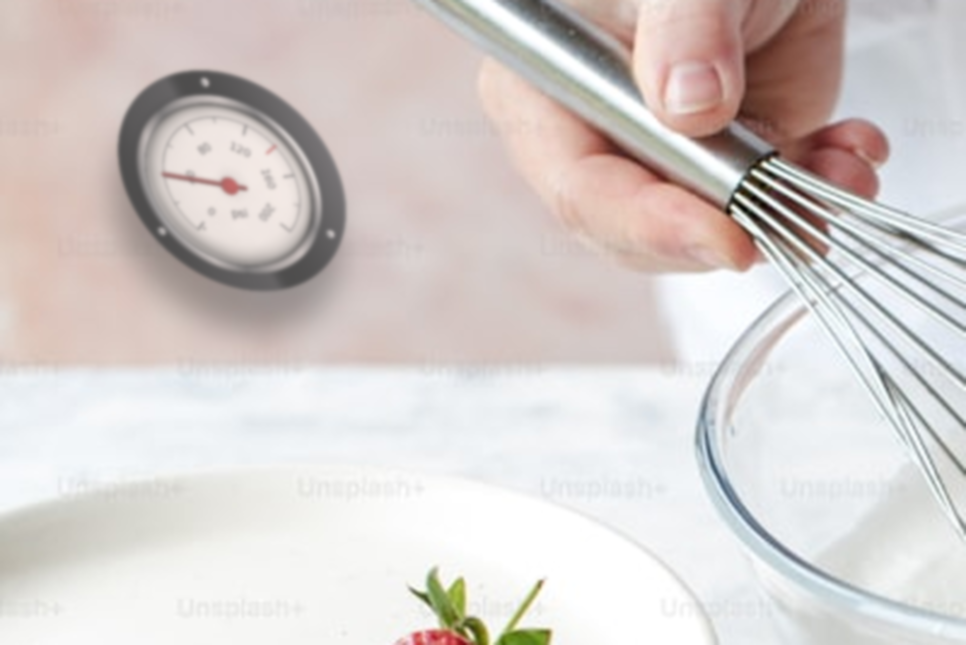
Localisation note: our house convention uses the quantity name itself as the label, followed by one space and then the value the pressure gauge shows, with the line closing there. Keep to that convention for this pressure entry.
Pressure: 40 psi
